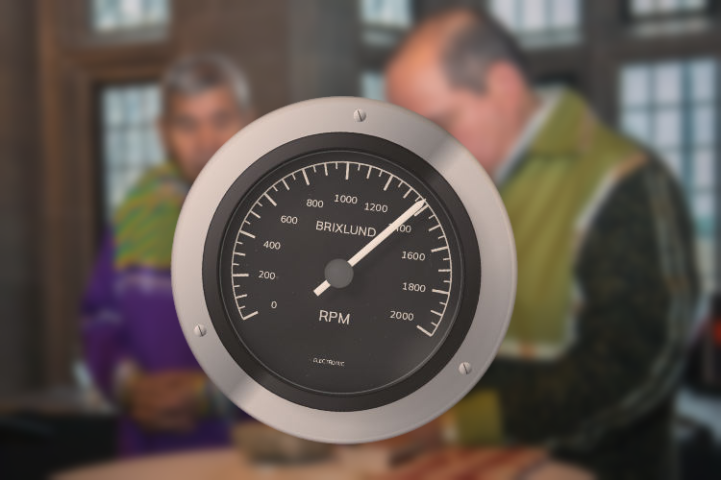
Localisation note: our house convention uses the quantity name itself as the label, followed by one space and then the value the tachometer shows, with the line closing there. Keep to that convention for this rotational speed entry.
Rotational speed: 1375 rpm
